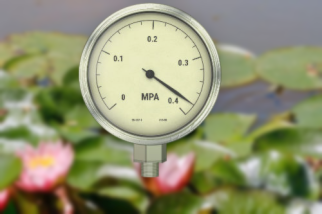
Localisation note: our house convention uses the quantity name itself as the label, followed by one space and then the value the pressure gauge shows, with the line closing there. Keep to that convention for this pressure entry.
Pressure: 0.38 MPa
